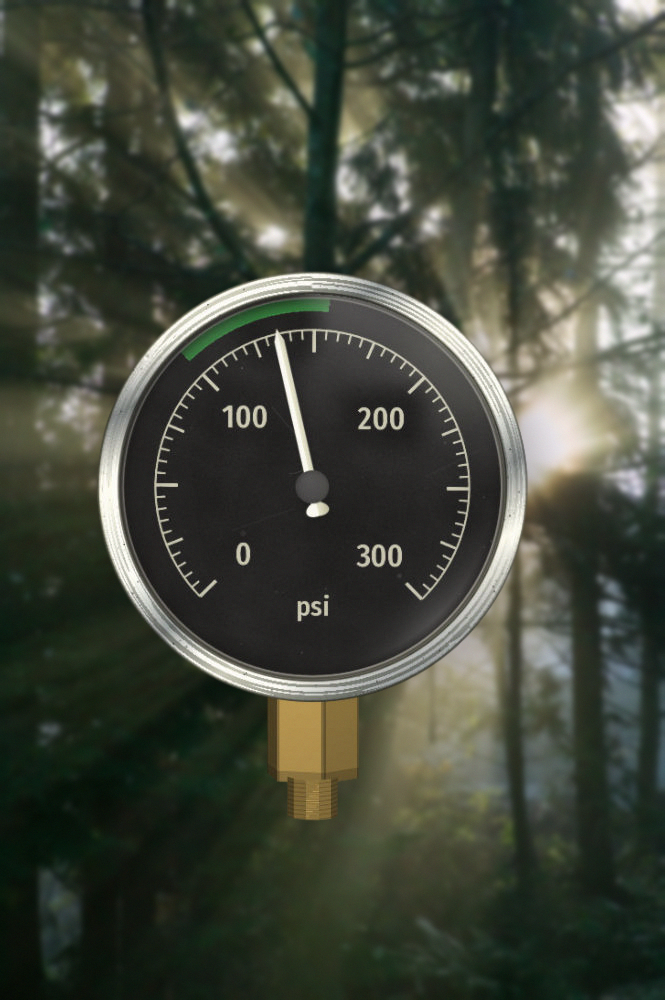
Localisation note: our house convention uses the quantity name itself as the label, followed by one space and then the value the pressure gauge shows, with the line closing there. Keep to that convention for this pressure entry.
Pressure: 135 psi
